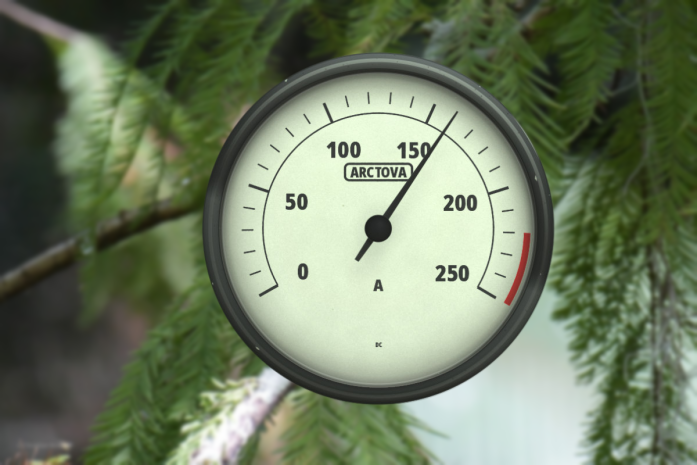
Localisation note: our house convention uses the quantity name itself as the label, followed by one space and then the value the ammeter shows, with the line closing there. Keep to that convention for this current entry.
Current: 160 A
